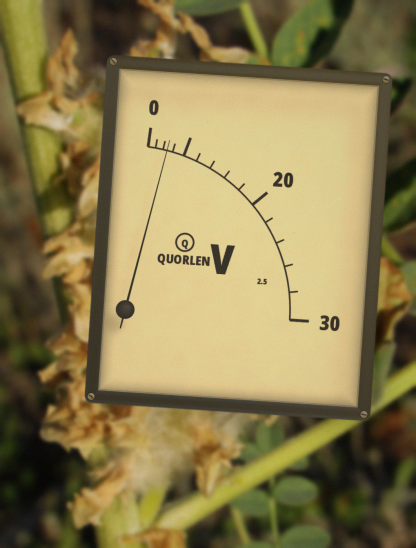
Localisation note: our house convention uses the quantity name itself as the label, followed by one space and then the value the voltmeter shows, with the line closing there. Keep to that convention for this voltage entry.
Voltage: 7 V
